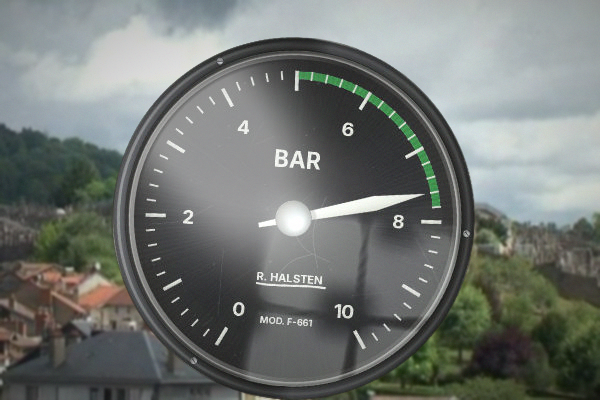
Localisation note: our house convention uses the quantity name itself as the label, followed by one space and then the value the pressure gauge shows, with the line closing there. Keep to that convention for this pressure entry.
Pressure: 7.6 bar
